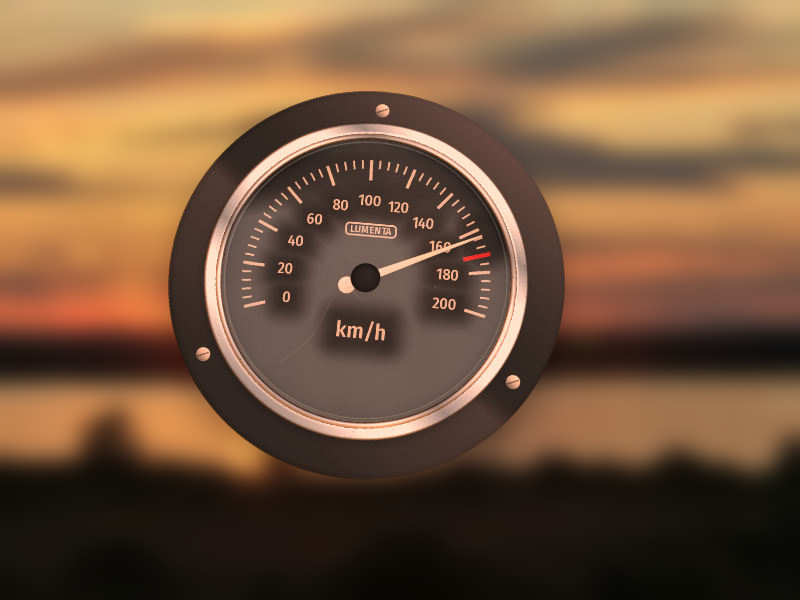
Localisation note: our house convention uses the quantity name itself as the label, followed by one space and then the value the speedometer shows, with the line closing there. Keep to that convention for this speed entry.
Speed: 164 km/h
